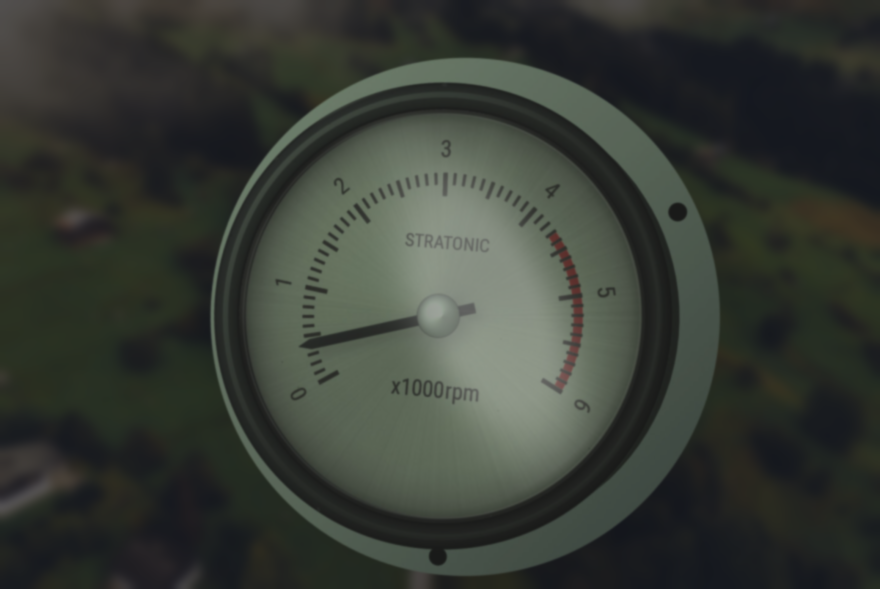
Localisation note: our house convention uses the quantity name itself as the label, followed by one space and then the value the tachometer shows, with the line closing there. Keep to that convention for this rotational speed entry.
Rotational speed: 400 rpm
